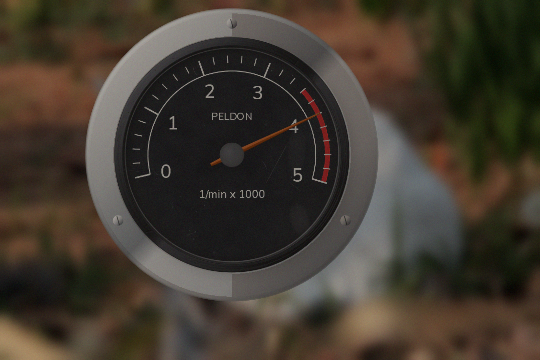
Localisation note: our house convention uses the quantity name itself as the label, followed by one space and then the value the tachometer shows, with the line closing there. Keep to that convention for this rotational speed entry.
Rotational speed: 4000 rpm
